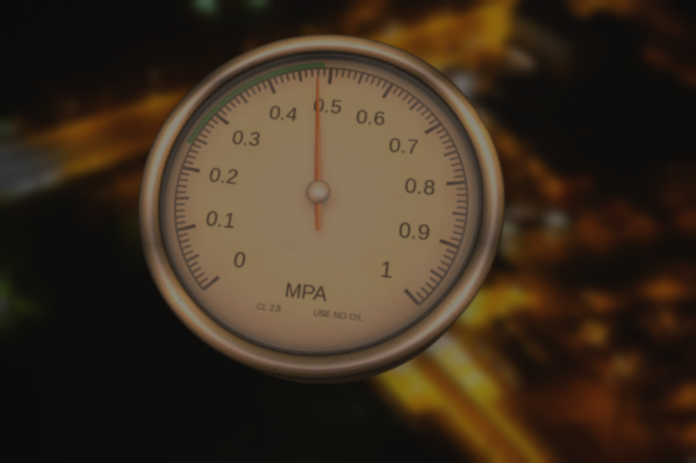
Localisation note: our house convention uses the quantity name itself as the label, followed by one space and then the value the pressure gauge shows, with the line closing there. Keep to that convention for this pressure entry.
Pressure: 0.48 MPa
